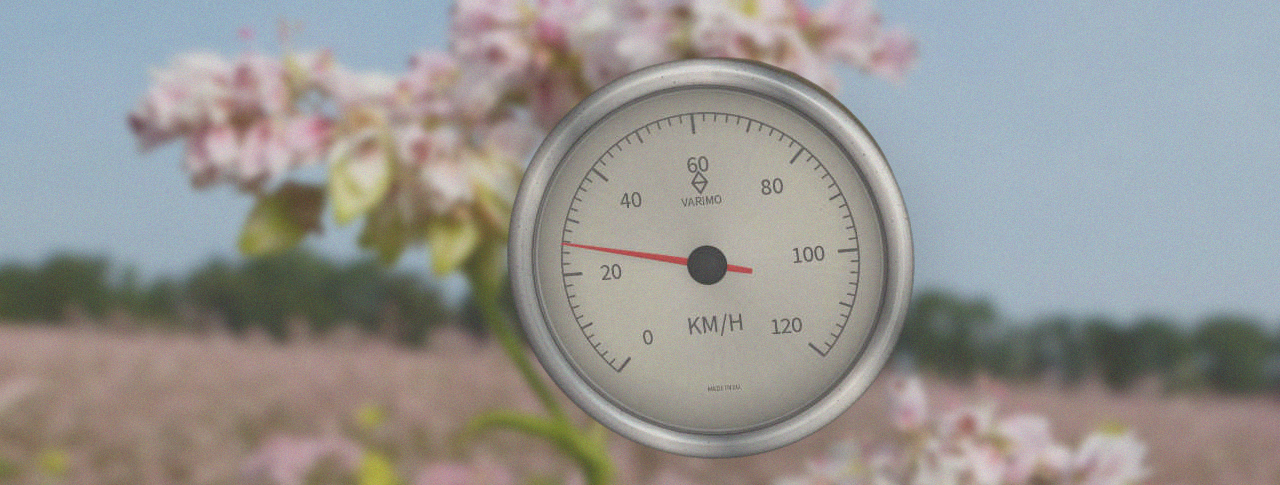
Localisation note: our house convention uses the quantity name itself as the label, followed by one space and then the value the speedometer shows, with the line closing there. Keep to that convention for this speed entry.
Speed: 26 km/h
